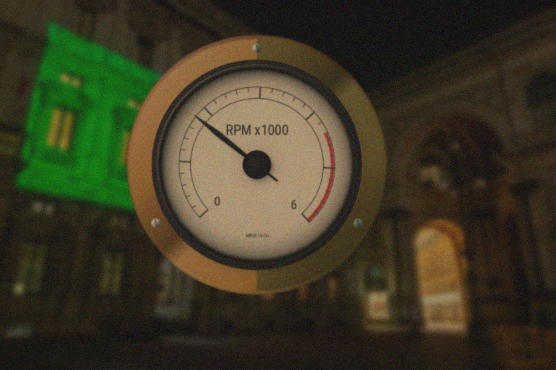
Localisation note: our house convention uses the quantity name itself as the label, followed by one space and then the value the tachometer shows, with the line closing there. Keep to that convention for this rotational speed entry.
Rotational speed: 1800 rpm
